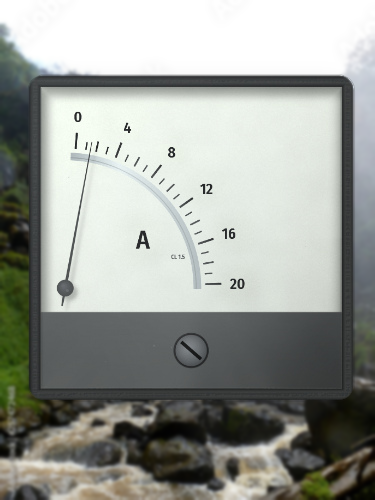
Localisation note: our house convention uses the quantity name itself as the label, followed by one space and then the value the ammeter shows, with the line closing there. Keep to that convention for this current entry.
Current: 1.5 A
